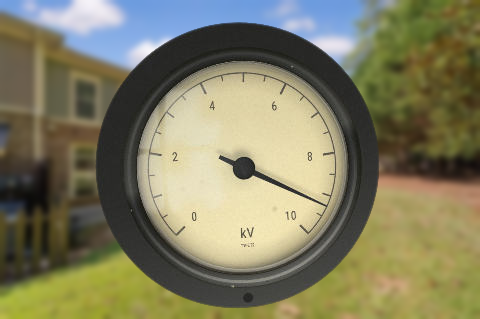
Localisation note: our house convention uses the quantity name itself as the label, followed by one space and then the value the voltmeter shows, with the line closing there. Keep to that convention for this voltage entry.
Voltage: 9.25 kV
